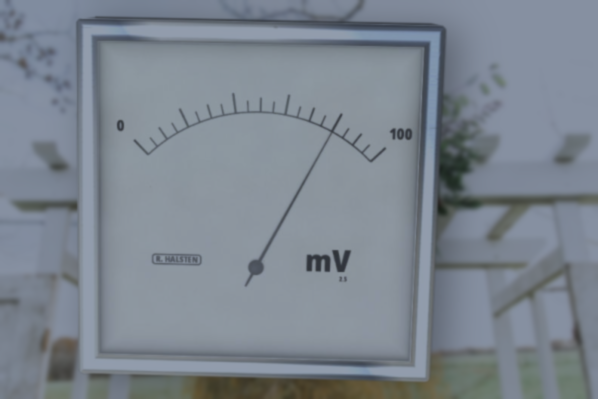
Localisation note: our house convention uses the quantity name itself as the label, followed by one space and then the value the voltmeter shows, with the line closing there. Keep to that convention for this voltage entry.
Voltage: 80 mV
